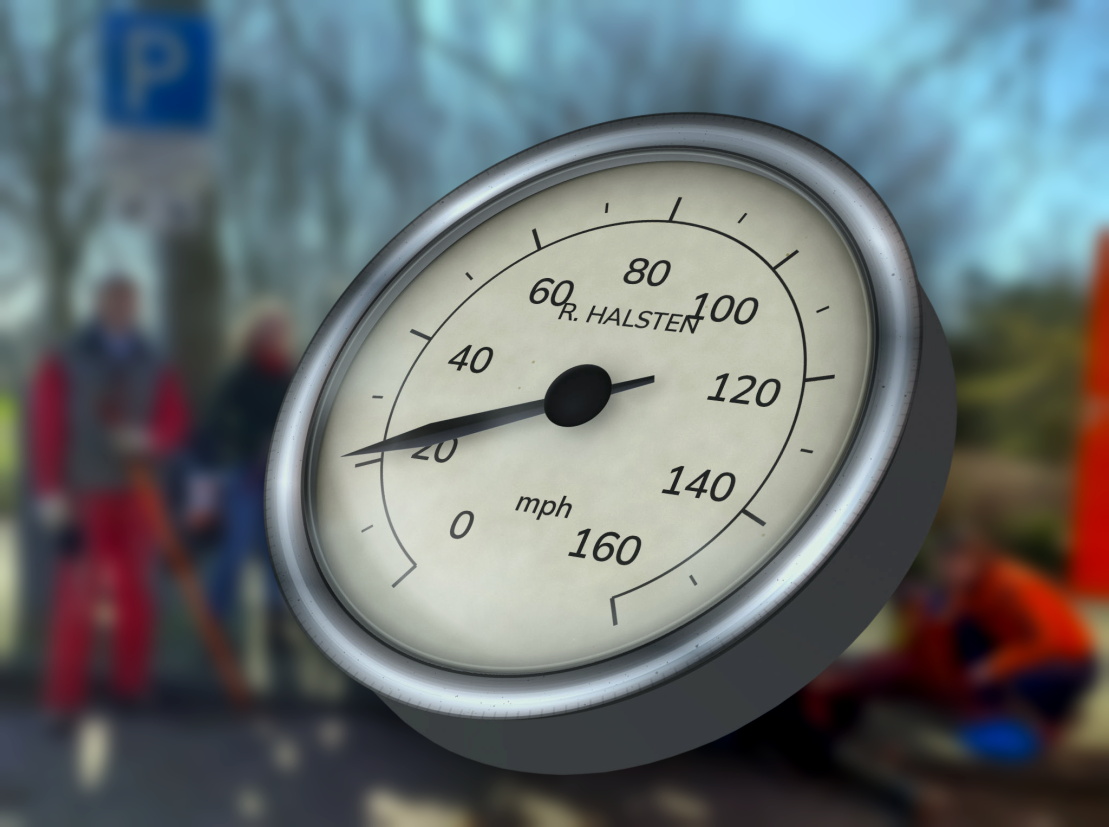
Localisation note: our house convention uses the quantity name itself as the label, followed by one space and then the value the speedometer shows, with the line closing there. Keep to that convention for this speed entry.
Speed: 20 mph
